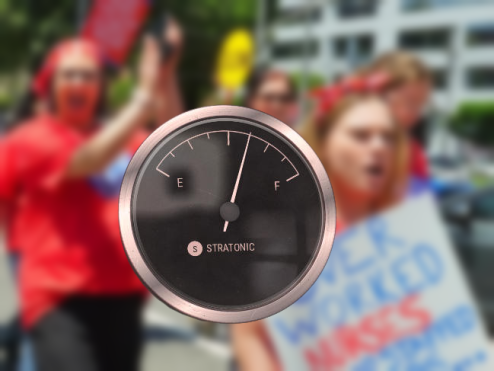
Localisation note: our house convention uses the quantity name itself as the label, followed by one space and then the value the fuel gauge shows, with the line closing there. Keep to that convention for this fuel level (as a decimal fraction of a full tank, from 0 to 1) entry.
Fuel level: 0.625
